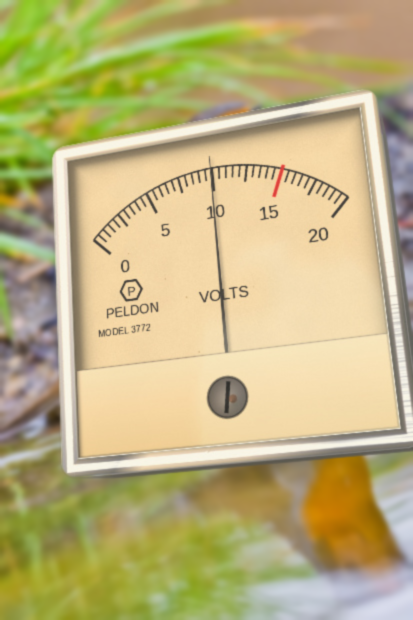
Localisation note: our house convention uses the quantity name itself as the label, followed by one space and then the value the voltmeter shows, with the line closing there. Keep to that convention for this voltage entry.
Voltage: 10 V
